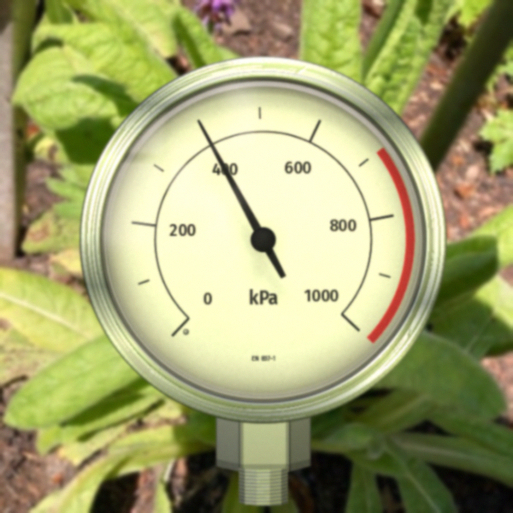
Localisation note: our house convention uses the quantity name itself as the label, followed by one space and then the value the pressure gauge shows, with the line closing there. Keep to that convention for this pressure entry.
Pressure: 400 kPa
